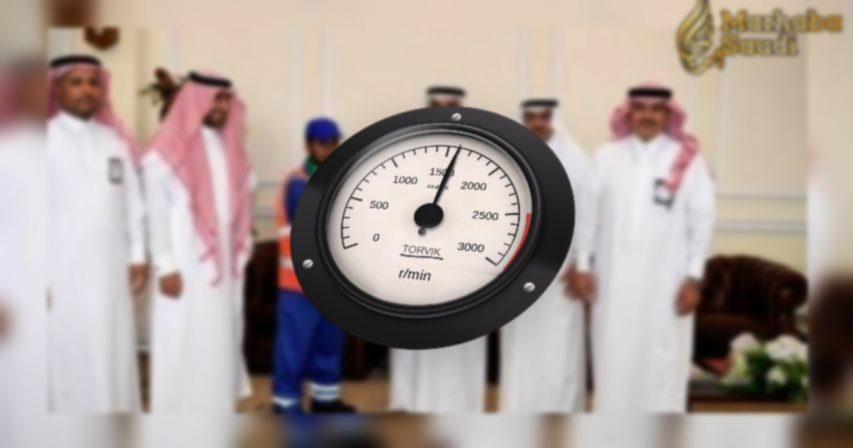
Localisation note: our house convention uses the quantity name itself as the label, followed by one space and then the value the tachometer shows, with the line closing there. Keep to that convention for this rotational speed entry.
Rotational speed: 1600 rpm
